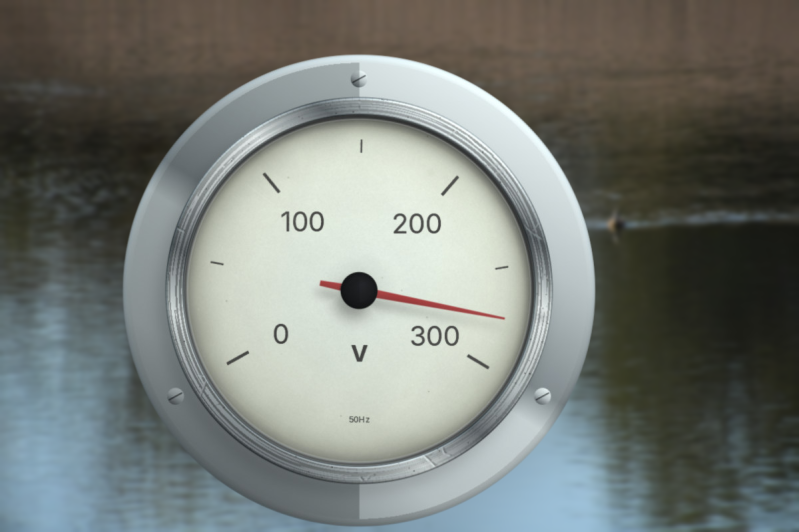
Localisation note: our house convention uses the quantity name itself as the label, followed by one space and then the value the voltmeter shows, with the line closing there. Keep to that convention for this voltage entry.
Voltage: 275 V
